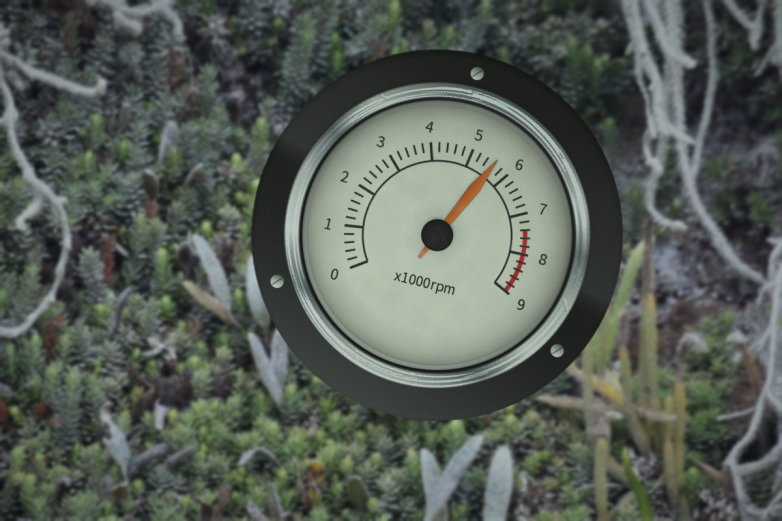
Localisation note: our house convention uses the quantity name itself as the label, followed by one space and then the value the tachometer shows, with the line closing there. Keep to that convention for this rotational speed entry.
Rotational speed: 5600 rpm
